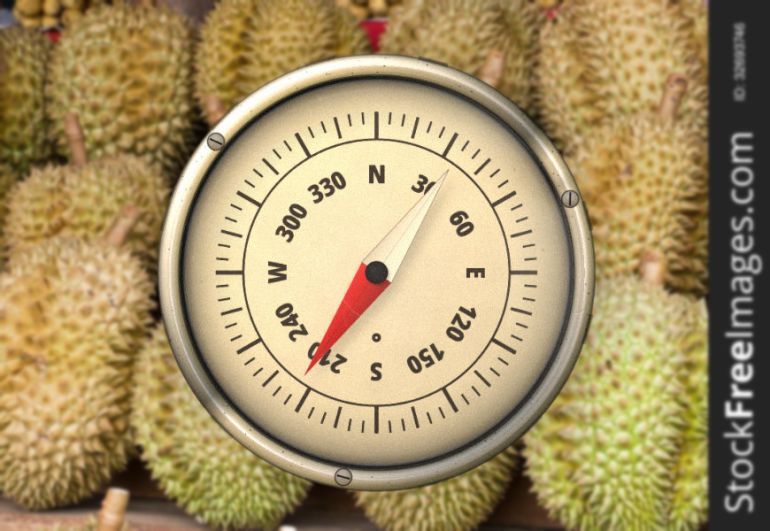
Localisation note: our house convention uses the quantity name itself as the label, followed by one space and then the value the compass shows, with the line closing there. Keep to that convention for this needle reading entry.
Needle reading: 215 °
